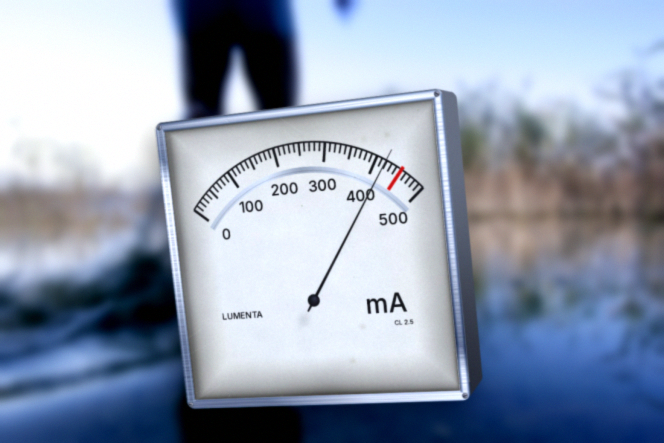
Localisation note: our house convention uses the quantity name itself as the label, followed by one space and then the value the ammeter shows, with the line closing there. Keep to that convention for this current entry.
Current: 420 mA
